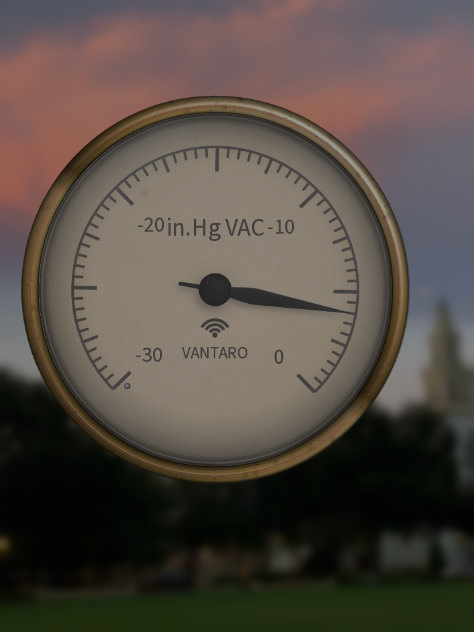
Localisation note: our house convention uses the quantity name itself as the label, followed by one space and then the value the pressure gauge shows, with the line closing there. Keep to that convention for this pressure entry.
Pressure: -4 inHg
